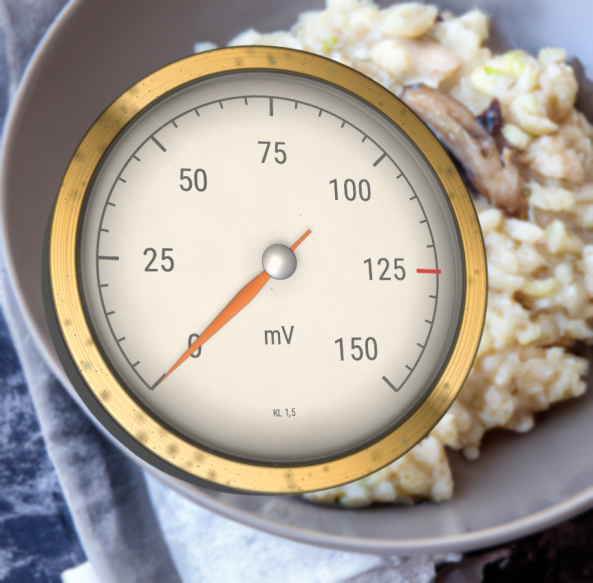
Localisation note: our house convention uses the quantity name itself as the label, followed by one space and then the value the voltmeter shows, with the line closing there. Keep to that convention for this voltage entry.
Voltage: 0 mV
